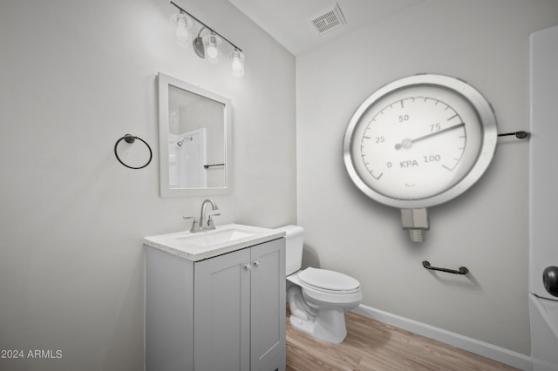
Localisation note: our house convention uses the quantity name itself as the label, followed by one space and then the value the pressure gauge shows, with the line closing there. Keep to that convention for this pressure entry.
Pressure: 80 kPa
